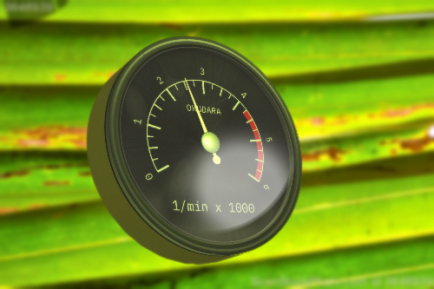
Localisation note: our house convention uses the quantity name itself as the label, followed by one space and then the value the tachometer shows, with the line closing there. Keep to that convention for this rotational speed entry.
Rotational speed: 2500 rpm
